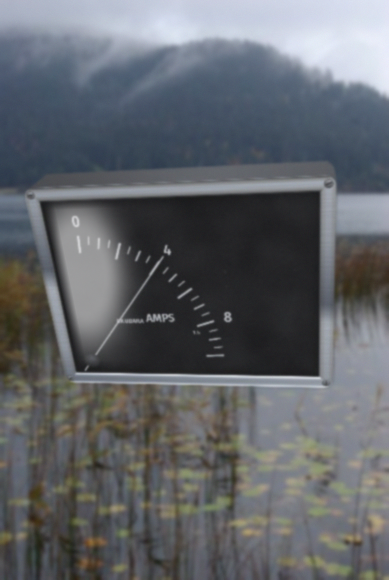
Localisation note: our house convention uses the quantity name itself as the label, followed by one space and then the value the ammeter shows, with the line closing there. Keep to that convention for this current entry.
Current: 4 A
